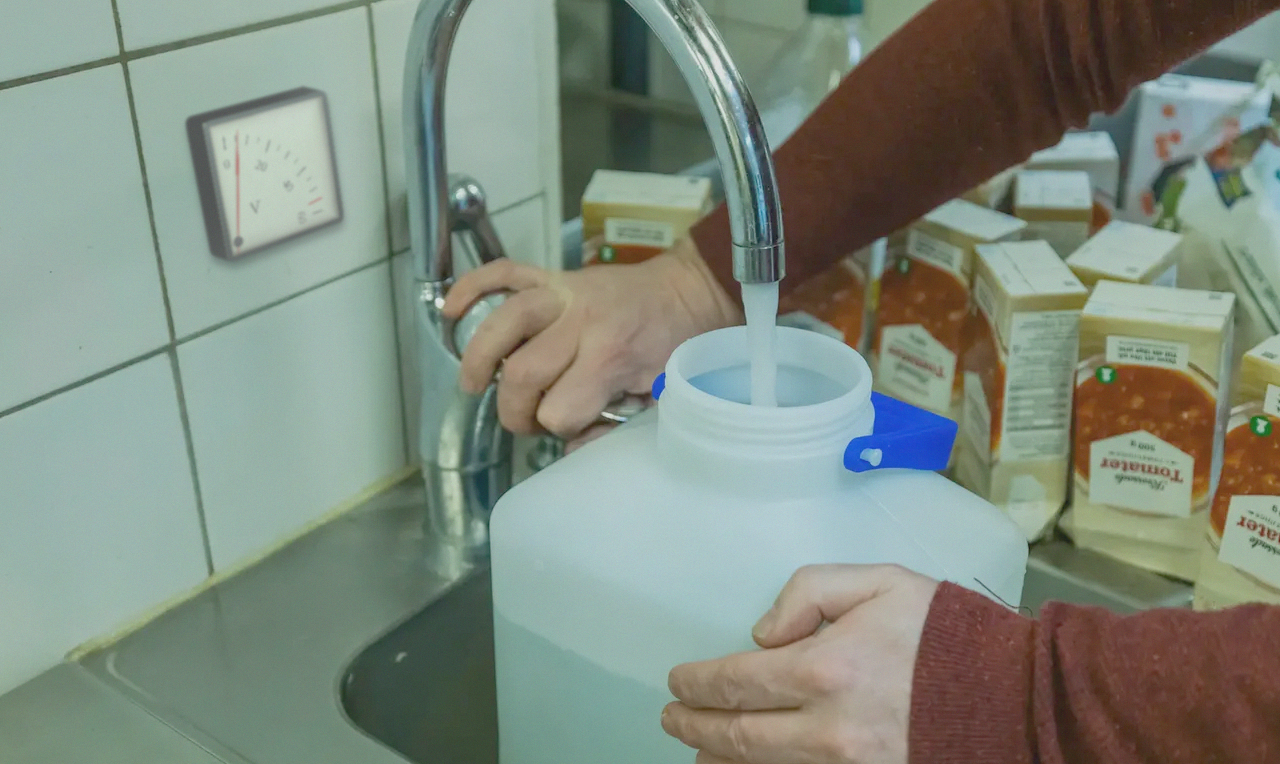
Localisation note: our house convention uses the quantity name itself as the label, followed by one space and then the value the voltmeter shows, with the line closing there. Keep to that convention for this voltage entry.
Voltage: 5 V
